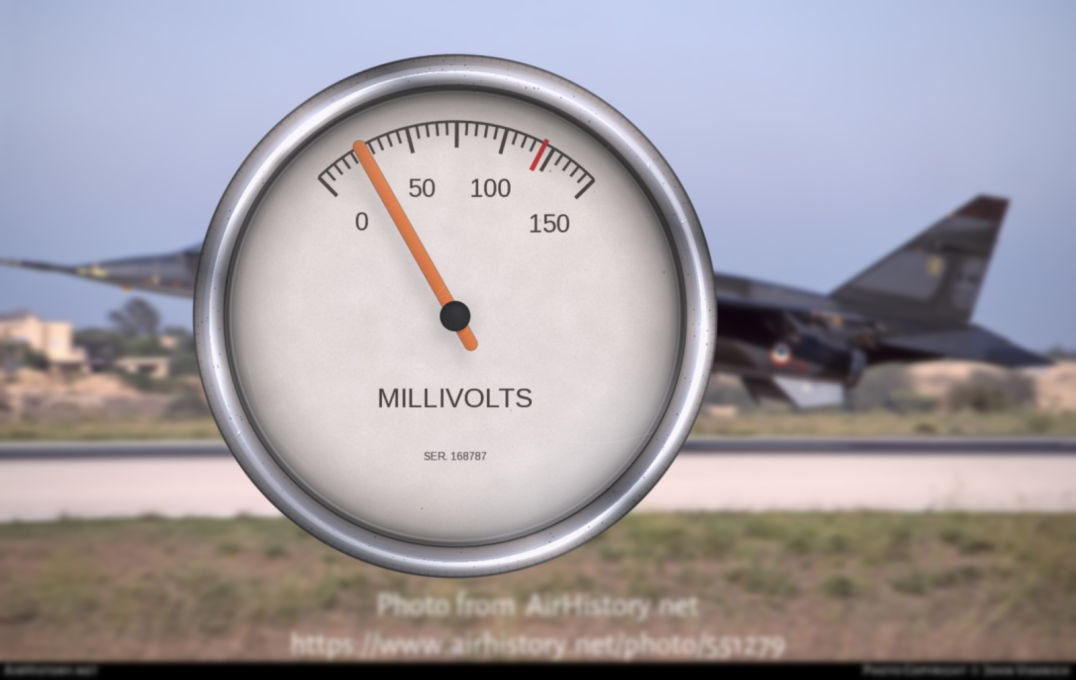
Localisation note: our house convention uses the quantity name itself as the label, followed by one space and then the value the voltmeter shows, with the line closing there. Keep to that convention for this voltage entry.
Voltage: 25 mV
